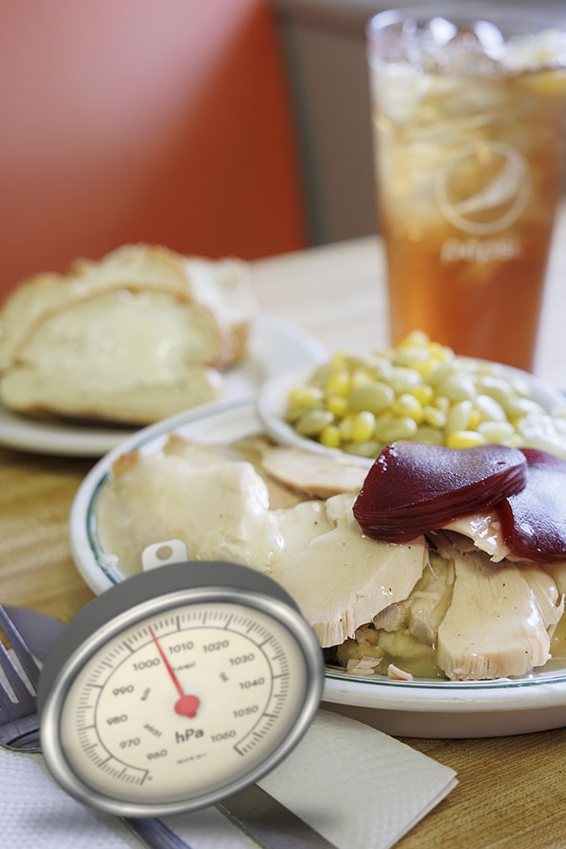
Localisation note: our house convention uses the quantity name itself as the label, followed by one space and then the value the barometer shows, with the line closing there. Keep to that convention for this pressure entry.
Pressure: 1005 hPa
